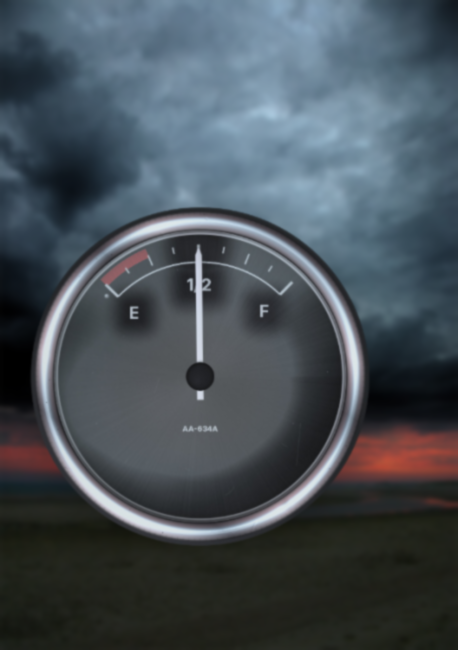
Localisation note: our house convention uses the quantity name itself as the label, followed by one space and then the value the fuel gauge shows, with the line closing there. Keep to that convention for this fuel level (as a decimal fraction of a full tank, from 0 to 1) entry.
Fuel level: 0.5
